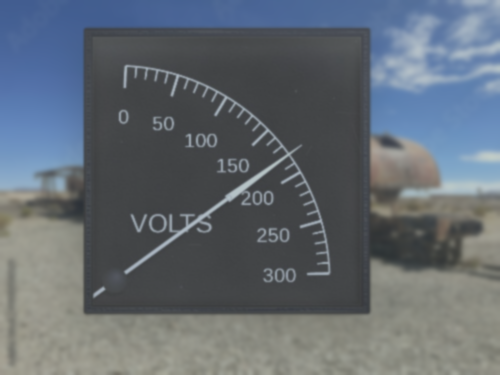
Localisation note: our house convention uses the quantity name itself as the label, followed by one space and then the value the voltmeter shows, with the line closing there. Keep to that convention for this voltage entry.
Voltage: 180 V
